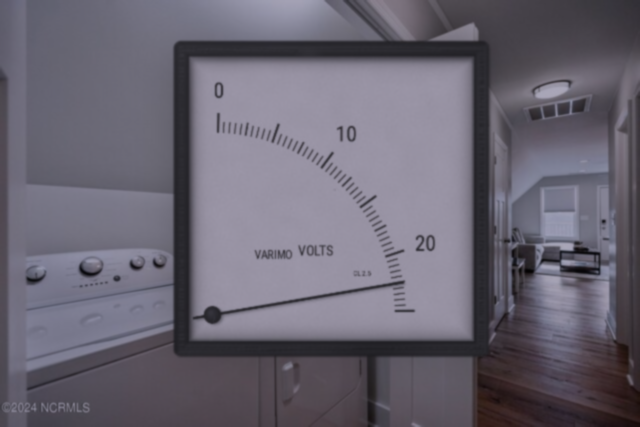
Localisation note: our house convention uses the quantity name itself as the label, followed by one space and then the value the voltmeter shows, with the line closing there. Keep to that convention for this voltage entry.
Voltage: 22.5 V
